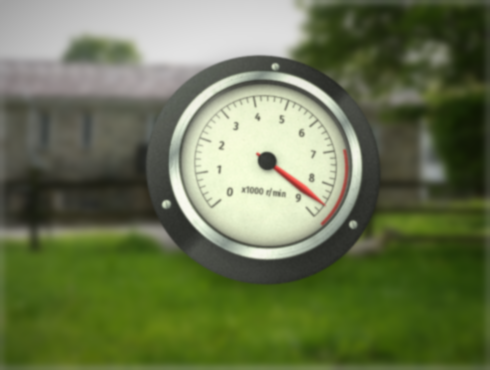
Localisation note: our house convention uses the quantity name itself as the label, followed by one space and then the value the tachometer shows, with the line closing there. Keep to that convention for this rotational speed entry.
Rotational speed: 8600 rpm
